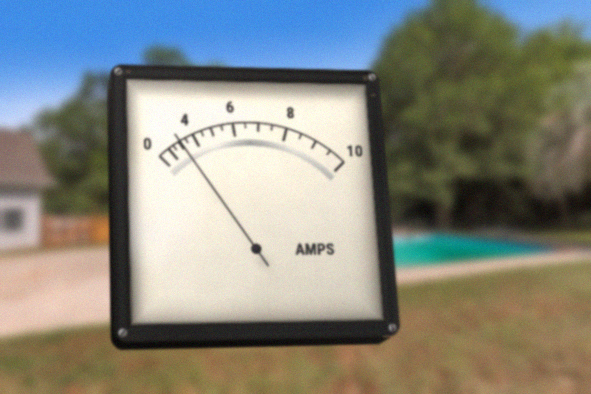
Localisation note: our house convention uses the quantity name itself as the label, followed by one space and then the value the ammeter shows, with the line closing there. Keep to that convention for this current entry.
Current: 3 A
